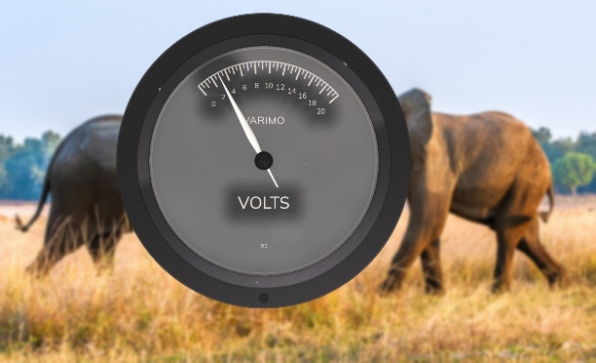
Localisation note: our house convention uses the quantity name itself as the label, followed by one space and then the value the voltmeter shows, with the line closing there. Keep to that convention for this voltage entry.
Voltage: 3 V
